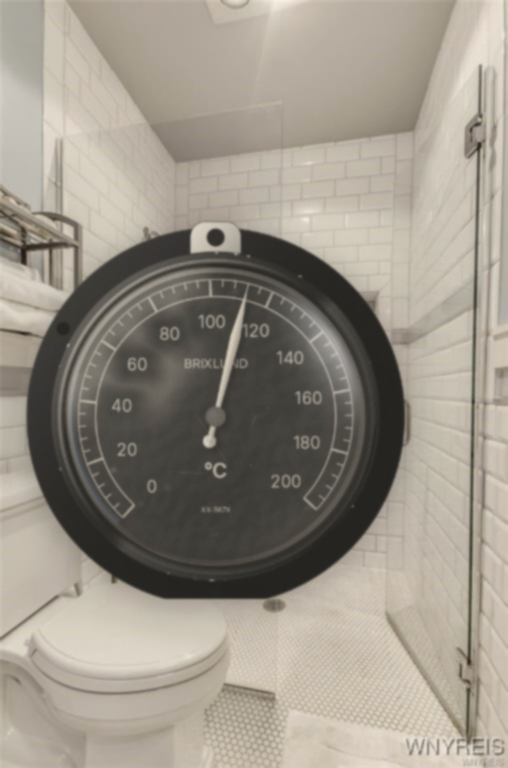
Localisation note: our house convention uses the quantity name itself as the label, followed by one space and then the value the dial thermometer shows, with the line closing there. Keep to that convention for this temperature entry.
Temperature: 112 °C
